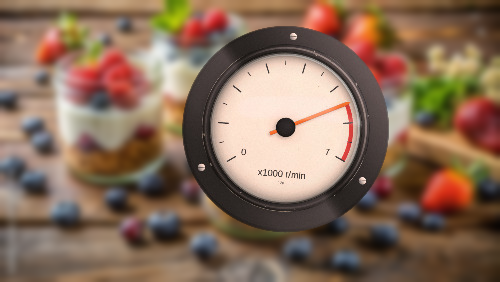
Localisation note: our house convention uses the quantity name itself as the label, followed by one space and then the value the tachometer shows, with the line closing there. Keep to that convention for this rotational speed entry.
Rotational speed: 5500 rpm
